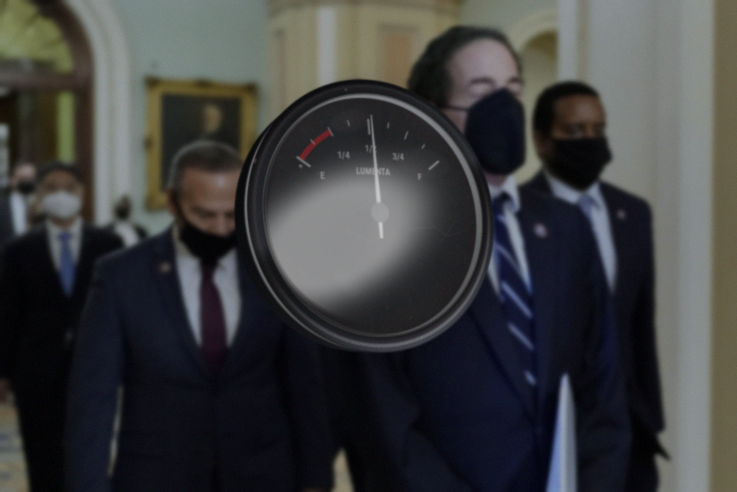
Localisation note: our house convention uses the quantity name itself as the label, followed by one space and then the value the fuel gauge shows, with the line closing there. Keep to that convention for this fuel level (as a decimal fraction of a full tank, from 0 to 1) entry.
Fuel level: 0.5
